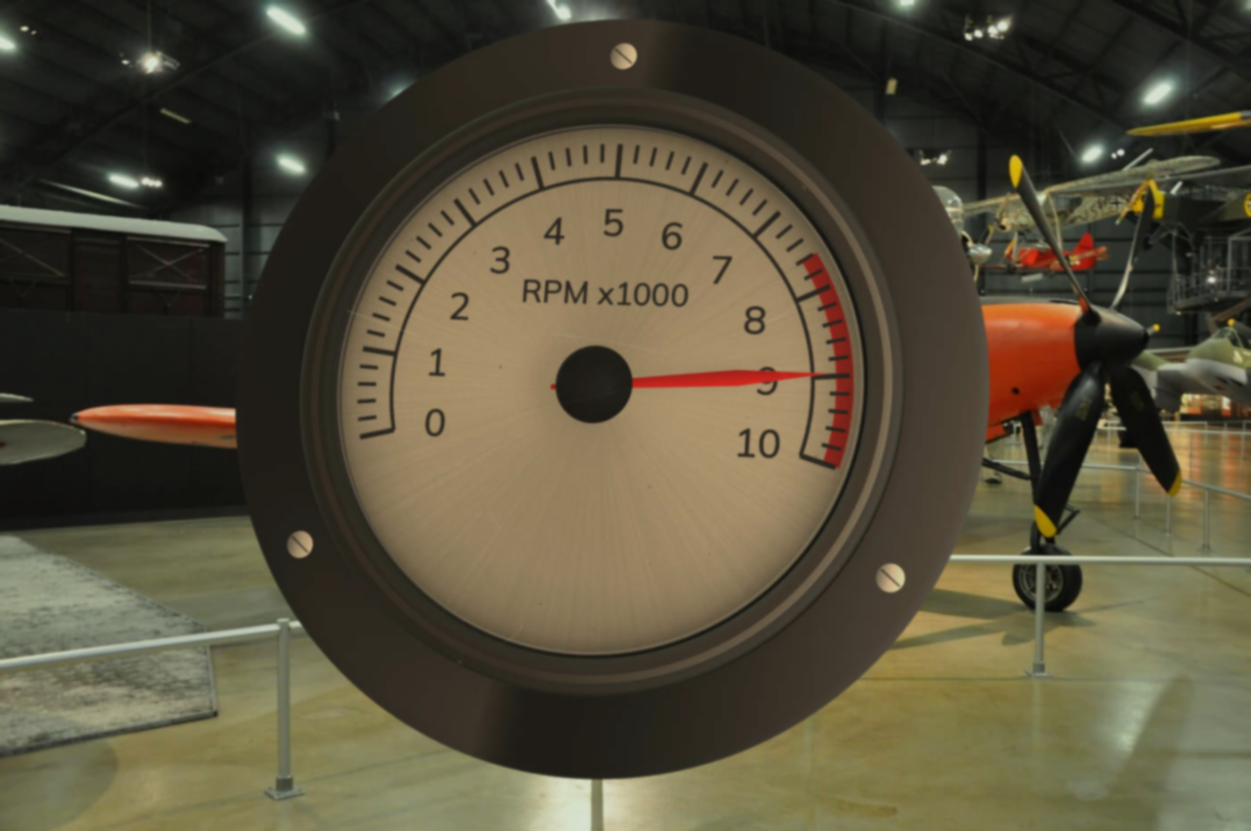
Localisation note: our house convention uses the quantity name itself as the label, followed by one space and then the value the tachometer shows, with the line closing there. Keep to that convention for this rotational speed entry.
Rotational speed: 9000 rpm
